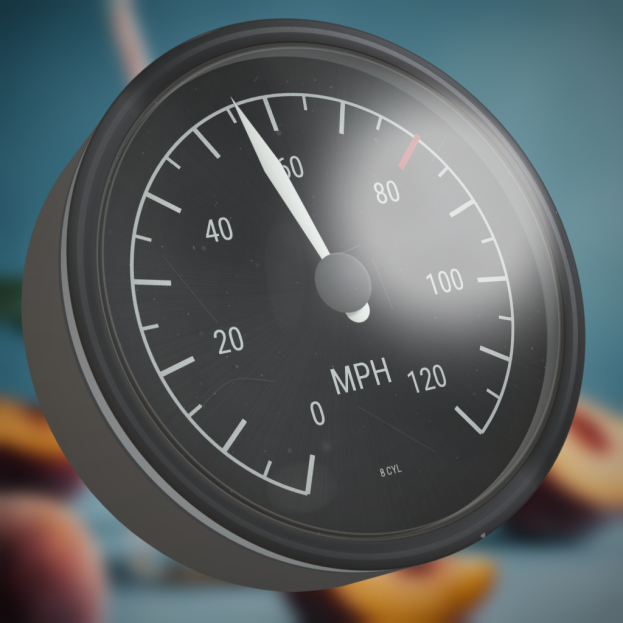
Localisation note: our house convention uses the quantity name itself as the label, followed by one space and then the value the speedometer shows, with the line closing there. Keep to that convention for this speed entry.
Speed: 55 mph
